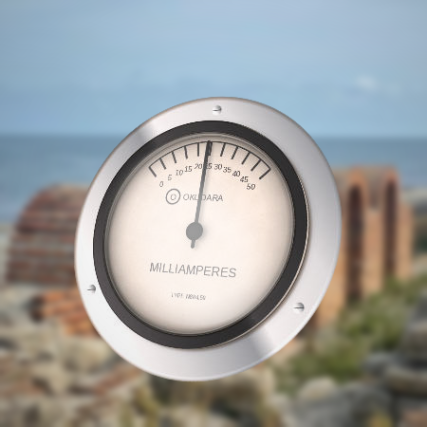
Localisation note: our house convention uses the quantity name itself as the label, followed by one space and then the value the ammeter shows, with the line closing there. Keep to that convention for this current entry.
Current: 25 mA
